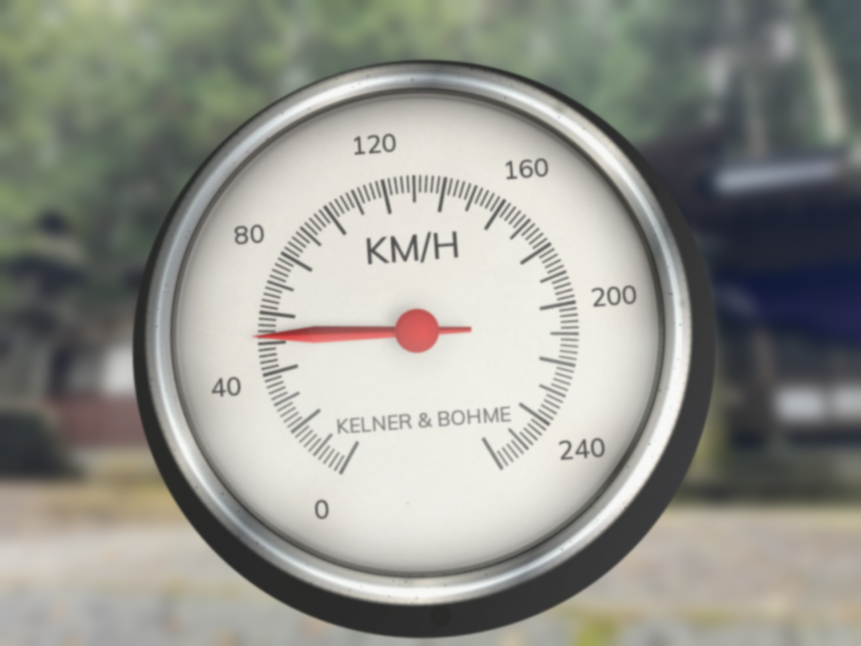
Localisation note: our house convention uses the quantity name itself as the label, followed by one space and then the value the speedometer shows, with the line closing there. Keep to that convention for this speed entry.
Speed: 52 km/h
